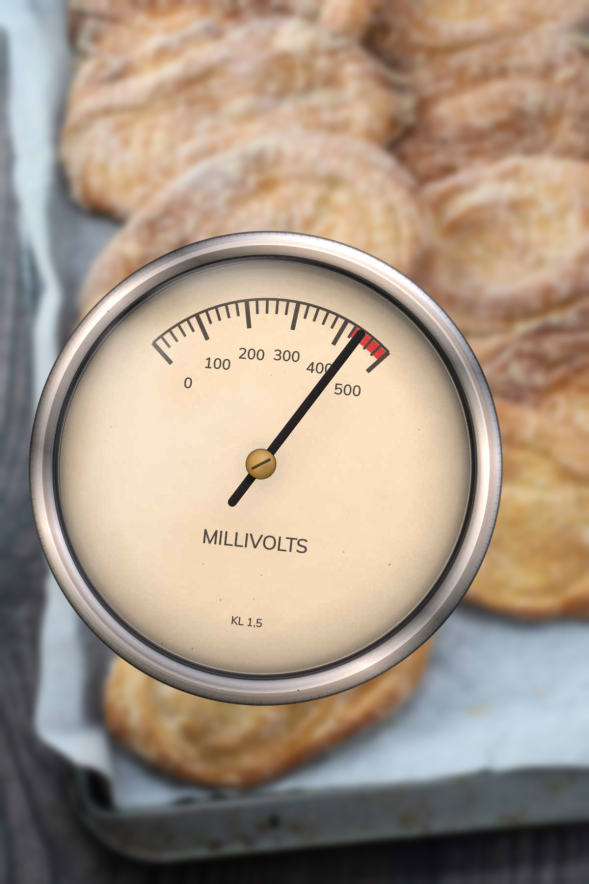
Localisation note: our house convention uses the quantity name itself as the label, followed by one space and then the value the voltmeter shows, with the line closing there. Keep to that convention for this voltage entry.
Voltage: 440 mV
